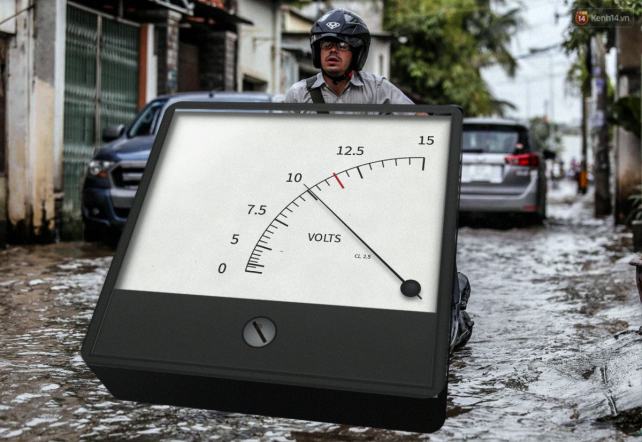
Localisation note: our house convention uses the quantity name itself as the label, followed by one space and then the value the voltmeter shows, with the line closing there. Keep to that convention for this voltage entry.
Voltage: 10 V
